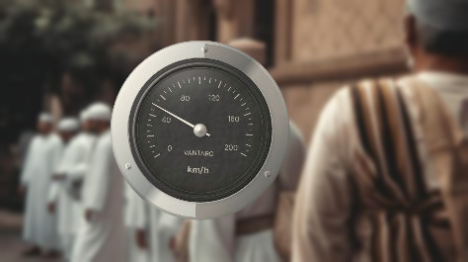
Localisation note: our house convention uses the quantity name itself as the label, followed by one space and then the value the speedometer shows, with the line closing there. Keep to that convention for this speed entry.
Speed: 50 km/h
